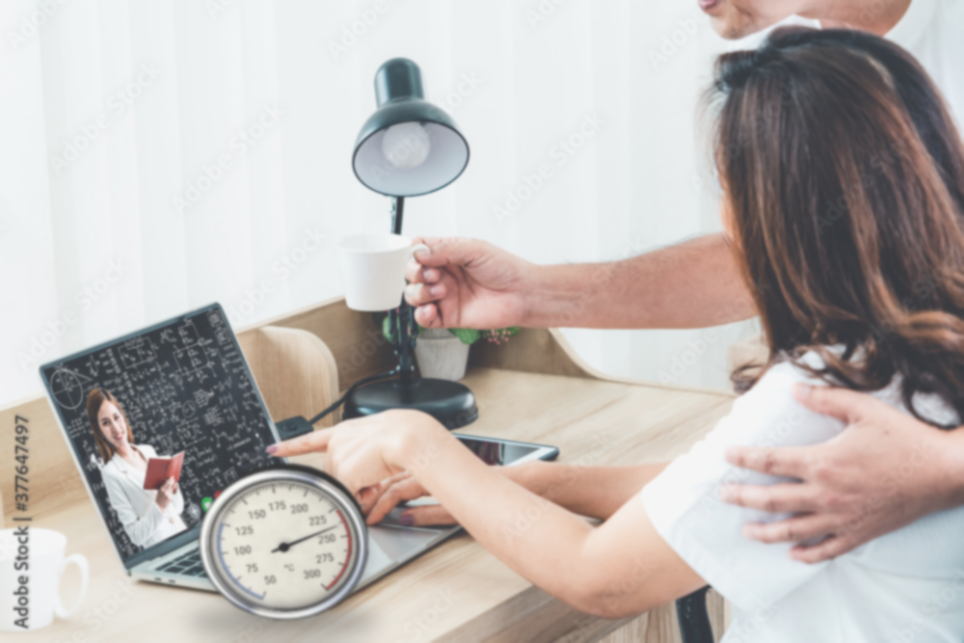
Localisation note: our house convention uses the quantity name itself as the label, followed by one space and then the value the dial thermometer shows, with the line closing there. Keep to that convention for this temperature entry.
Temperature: 237.5 °C
